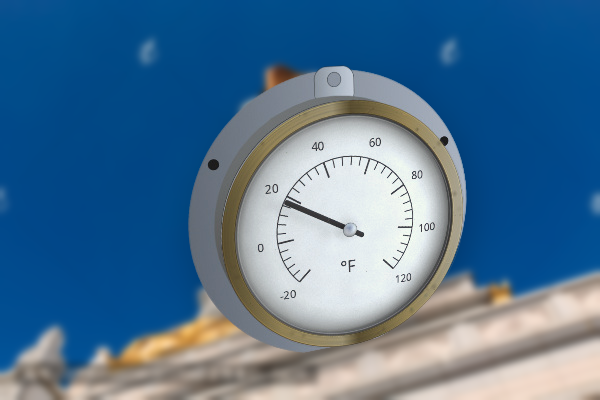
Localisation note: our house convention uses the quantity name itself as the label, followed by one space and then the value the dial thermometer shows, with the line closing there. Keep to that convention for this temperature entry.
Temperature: 18 °F
